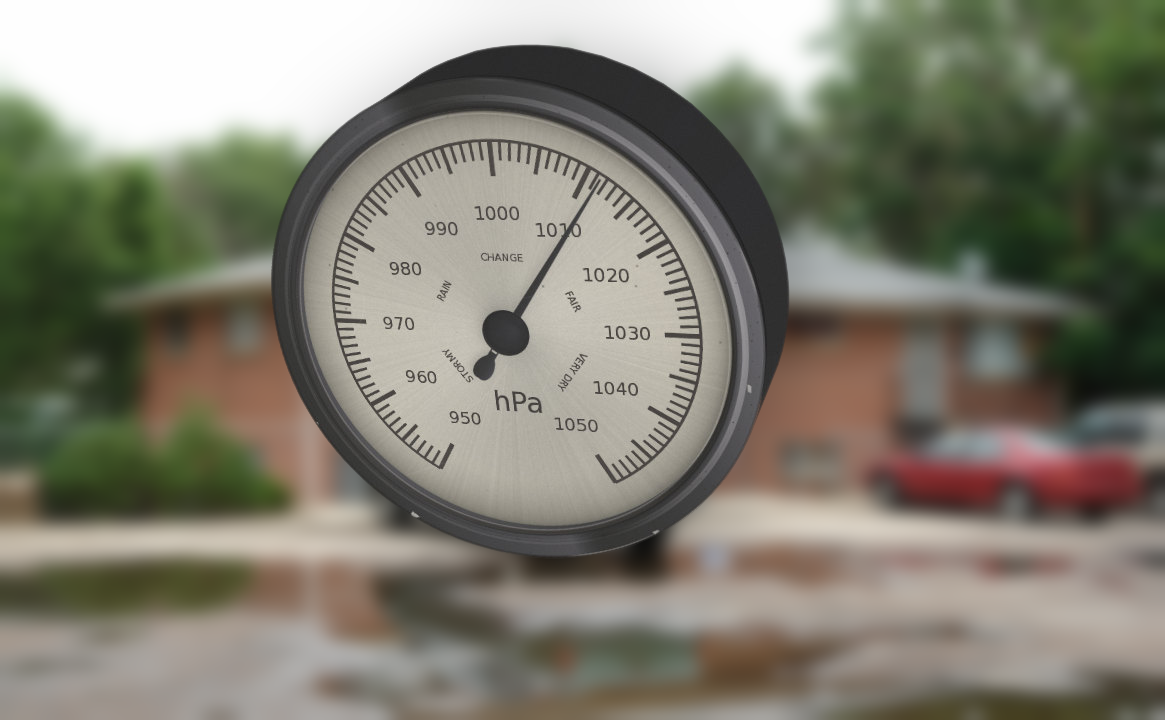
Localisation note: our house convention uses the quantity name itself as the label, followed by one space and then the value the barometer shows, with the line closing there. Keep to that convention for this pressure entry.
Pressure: 1011.5 hPa
